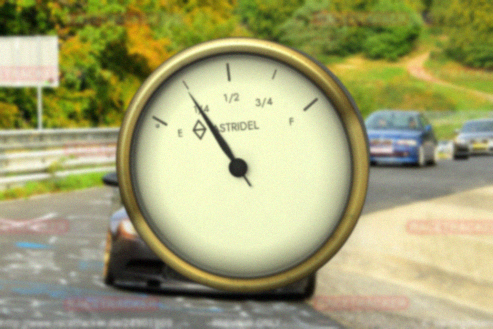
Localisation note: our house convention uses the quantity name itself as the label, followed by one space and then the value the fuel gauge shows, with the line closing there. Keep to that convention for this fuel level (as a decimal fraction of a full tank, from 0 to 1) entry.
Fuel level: 0.25
